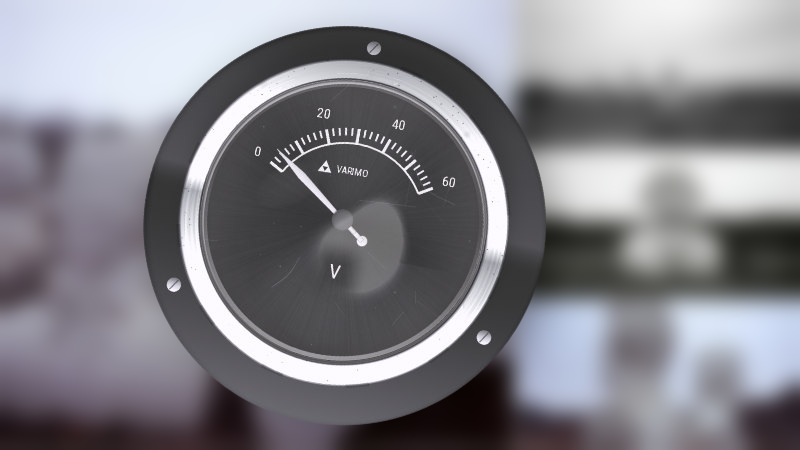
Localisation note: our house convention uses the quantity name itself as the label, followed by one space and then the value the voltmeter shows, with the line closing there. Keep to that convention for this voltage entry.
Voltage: 4 V
